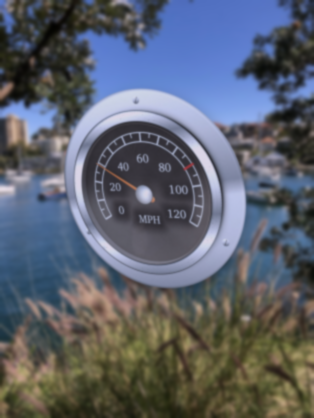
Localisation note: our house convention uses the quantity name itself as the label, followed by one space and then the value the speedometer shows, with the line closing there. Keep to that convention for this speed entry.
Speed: 30 mph
